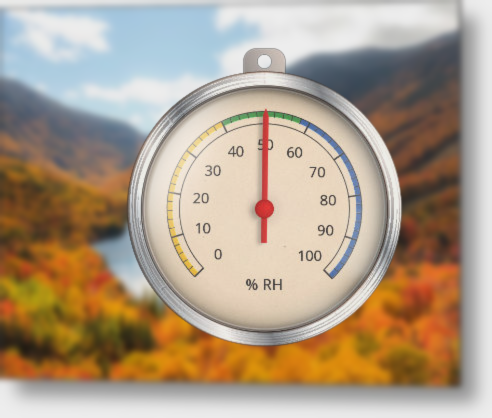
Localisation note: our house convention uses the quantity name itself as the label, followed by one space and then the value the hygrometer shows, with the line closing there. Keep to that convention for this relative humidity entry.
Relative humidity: 50 %
